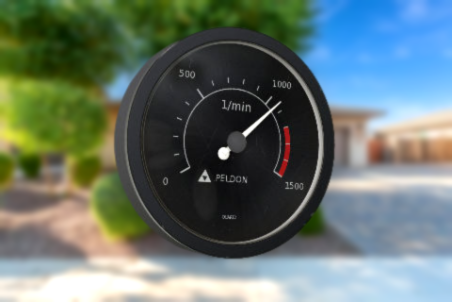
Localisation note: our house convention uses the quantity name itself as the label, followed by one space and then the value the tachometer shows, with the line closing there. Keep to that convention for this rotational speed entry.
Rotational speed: 1050 rpm
